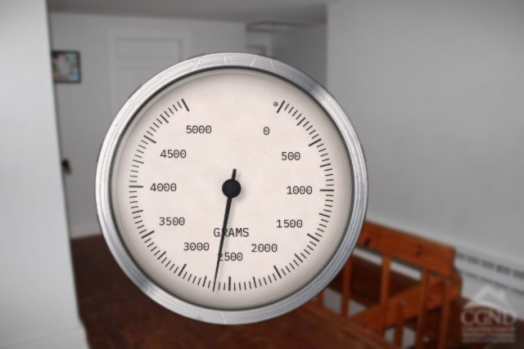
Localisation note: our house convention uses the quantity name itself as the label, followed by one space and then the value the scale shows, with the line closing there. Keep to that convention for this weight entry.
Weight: 2650 g
